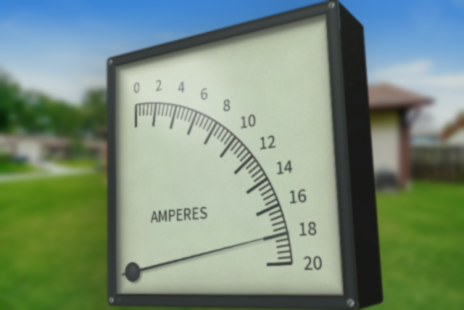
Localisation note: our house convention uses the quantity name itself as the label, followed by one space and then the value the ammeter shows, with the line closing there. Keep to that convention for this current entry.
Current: 18 A
